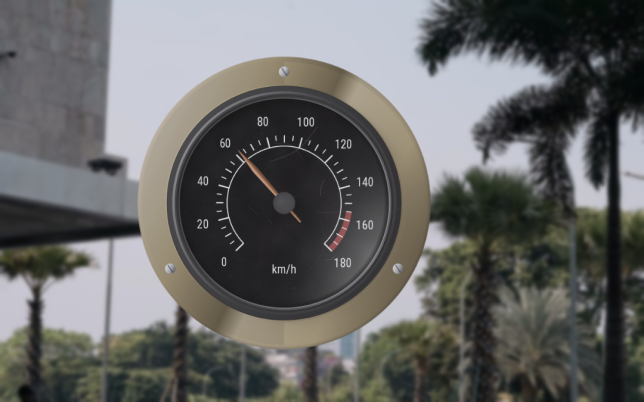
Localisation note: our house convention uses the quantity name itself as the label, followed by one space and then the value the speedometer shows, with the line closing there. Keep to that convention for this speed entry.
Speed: 62.5 km/h
